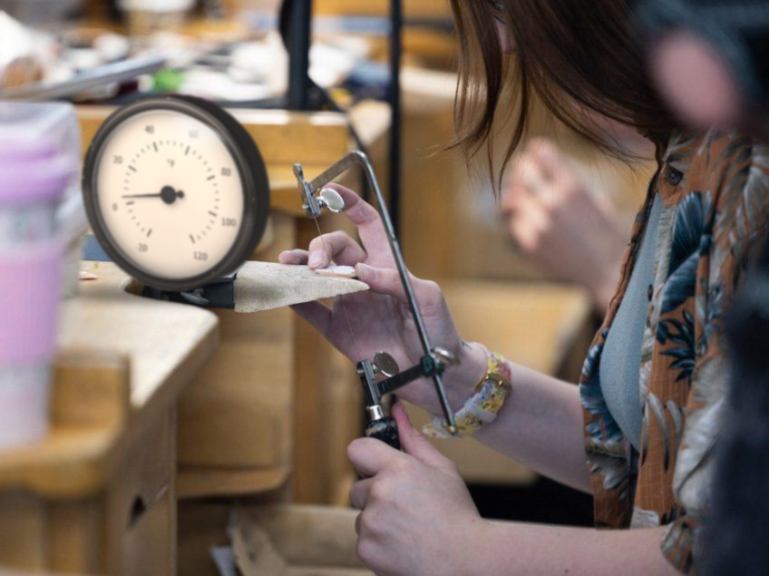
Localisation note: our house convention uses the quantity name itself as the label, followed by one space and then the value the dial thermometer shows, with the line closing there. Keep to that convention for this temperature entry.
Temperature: 4 °F
